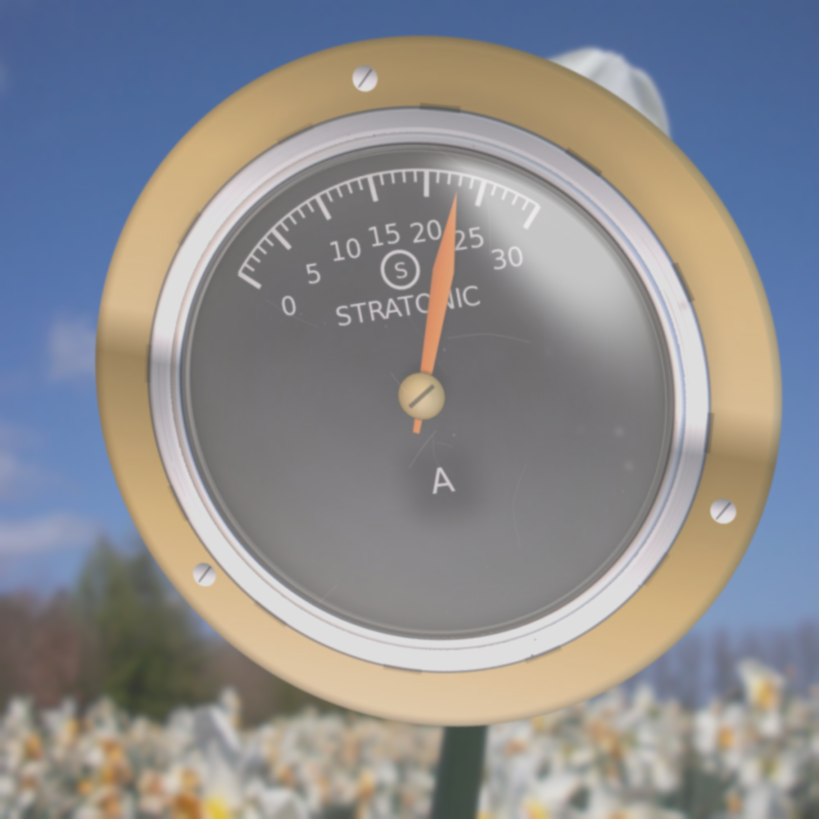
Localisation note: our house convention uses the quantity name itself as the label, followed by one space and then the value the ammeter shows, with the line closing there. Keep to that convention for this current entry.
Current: 23 A
